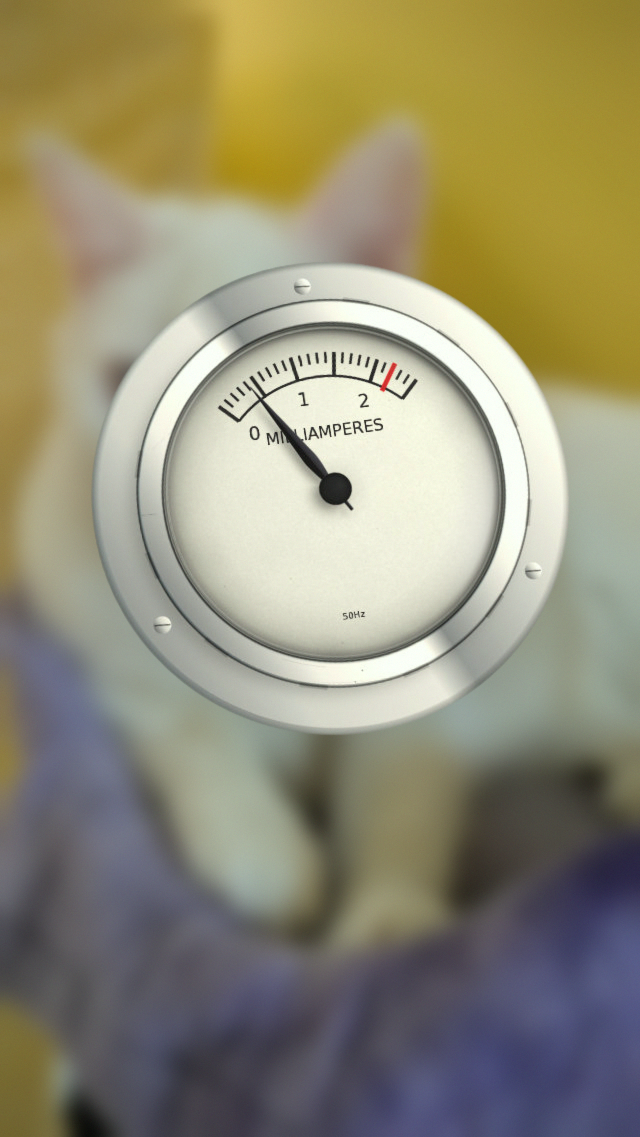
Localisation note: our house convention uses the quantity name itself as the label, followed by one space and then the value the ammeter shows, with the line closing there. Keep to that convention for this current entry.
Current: 0.4 mA
